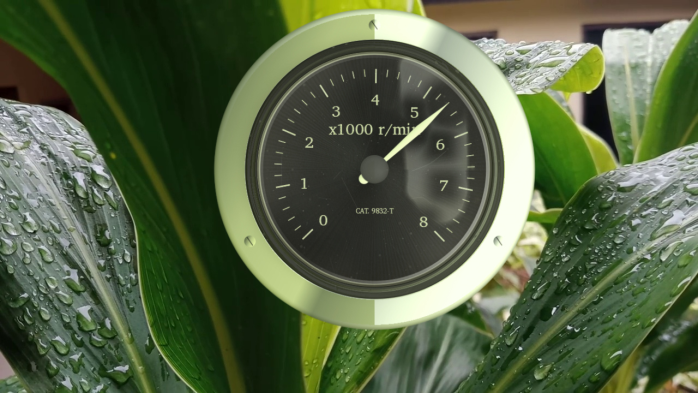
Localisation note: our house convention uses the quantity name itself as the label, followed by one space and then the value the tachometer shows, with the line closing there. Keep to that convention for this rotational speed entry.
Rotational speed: 5400 rpm
